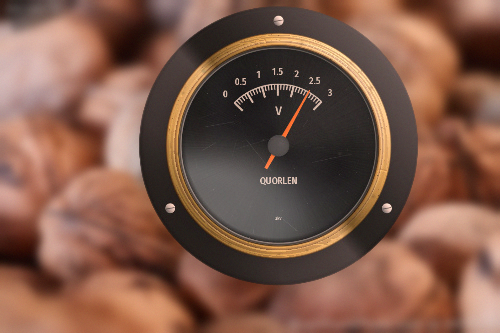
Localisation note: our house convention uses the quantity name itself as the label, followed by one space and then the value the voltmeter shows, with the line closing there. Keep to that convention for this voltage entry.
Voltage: 2.5 V
